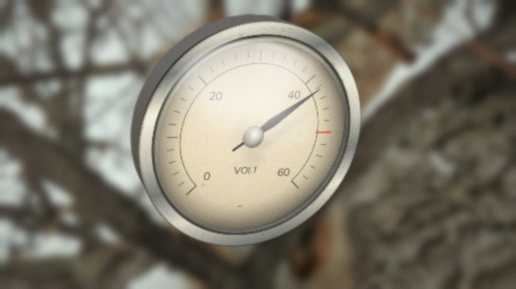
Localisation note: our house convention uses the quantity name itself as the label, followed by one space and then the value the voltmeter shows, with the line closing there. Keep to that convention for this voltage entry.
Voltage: 42 V
